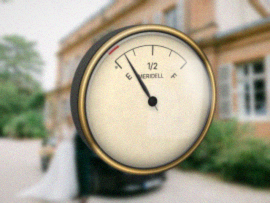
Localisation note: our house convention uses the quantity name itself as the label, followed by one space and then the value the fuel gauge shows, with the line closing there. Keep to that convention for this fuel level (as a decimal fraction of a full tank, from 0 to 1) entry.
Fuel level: 0.125
